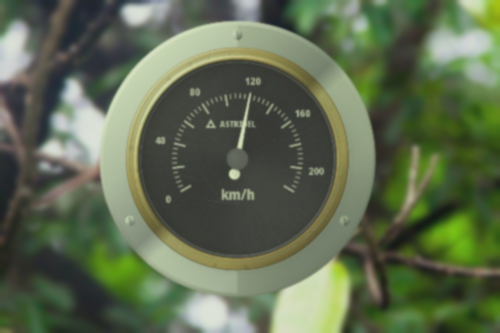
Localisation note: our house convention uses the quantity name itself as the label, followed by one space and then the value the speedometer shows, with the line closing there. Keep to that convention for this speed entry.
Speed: 120 km/h
